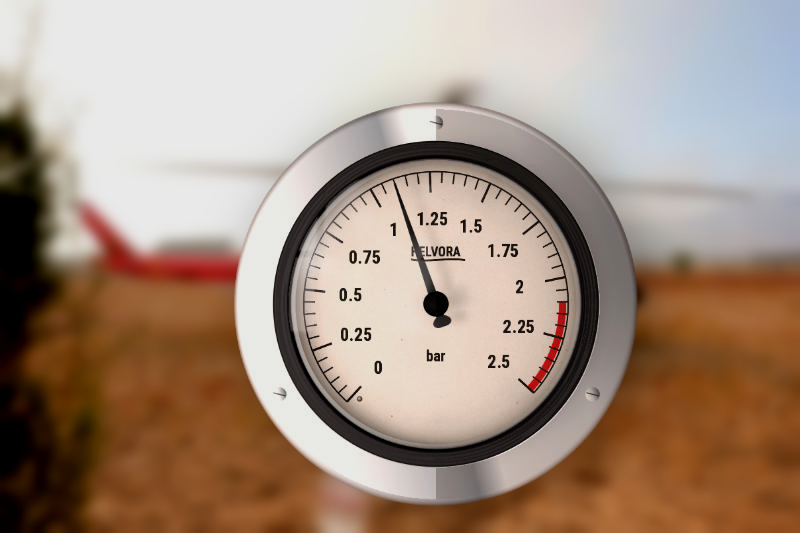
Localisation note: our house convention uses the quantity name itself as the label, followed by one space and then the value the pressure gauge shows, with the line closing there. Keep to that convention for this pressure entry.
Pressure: 1.1 bar
